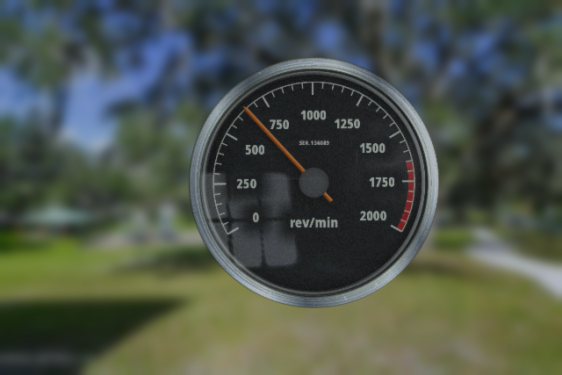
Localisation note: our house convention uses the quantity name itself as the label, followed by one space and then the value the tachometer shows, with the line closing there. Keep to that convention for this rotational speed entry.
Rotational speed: 650 rpm
